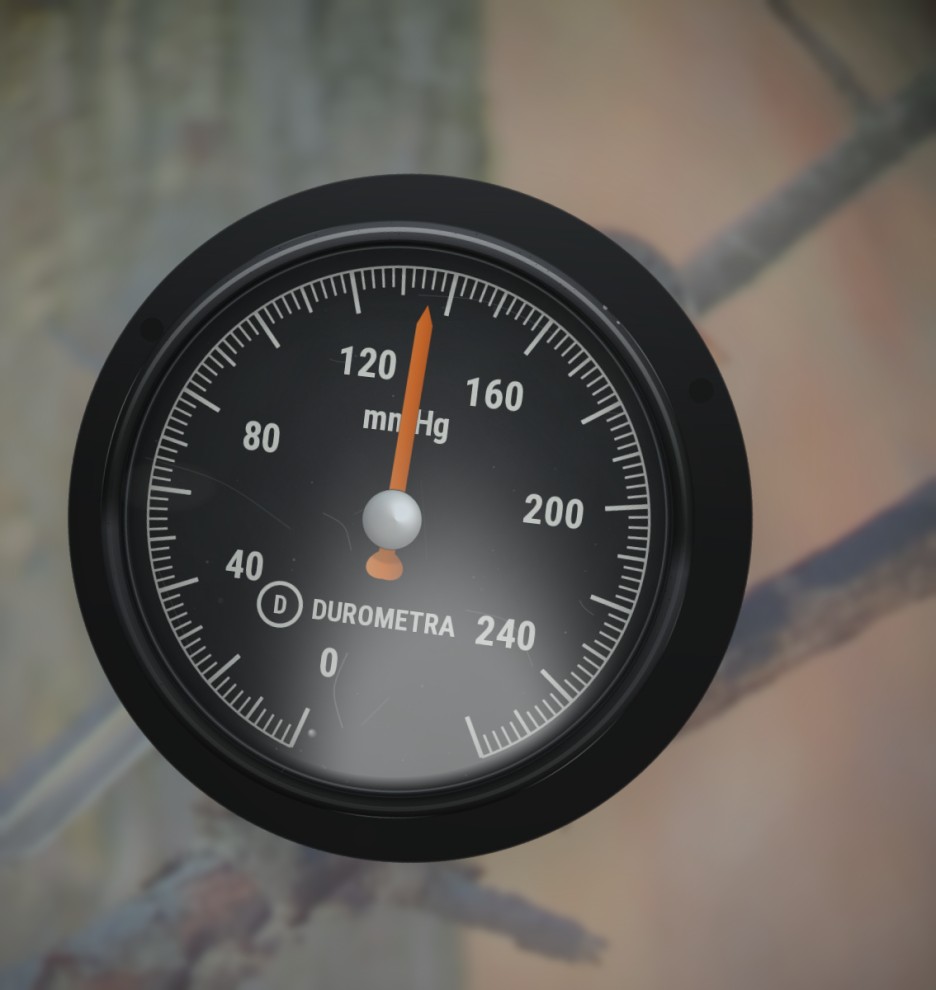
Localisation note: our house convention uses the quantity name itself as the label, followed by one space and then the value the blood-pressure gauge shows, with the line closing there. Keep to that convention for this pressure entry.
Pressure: 136 mmHg
